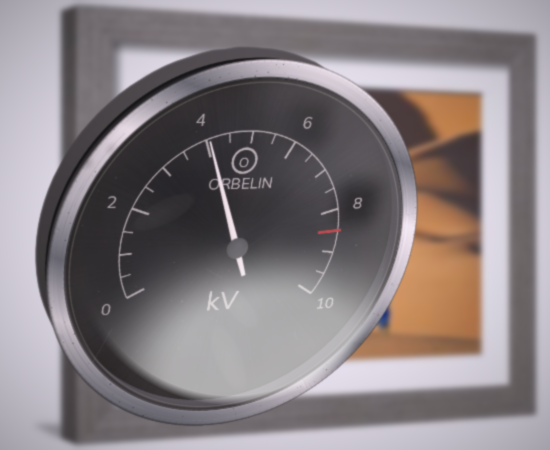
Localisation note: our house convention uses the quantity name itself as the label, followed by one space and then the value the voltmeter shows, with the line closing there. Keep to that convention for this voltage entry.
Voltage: 4 kV
